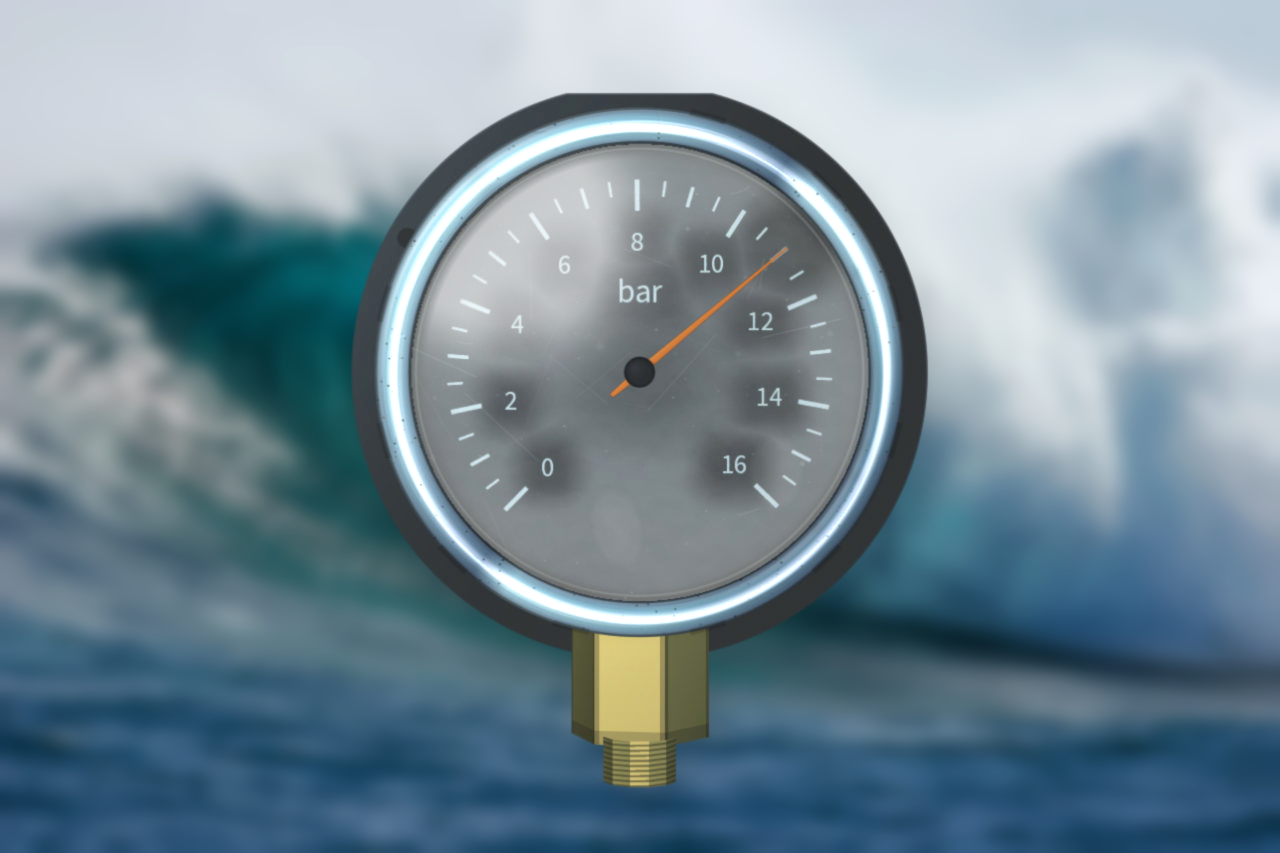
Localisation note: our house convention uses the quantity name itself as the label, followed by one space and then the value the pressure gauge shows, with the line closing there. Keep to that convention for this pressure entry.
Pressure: 11 bar
